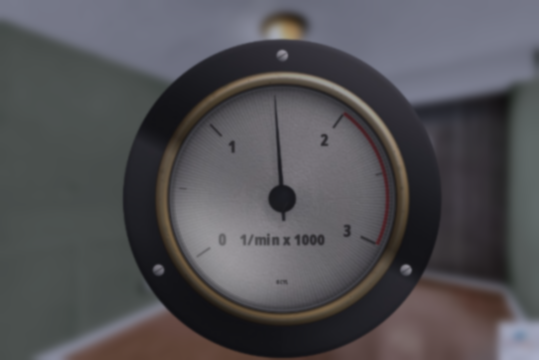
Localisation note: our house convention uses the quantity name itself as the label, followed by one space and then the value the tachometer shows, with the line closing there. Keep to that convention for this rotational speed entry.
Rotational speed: 1500 rpm
